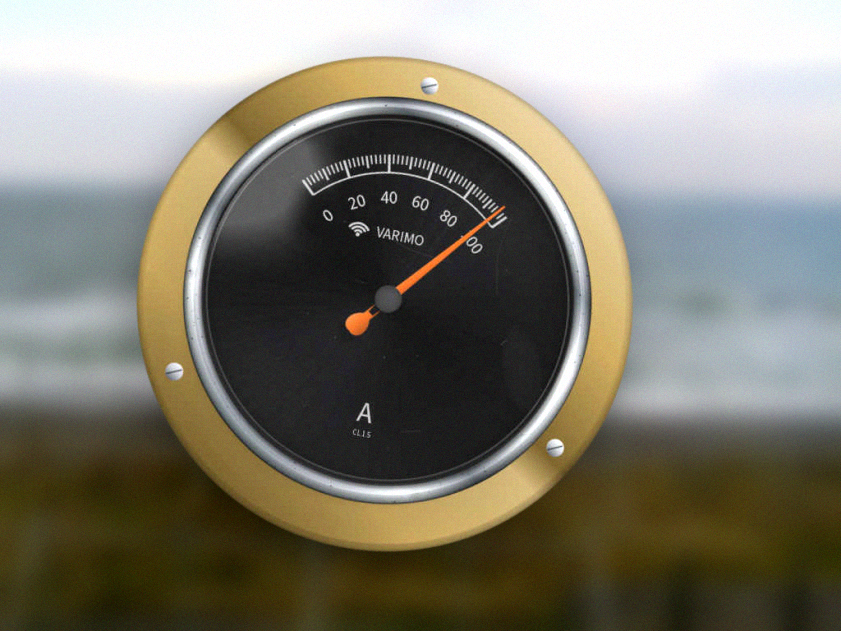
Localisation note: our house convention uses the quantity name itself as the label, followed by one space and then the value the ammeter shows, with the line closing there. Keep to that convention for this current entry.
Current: 96 A
